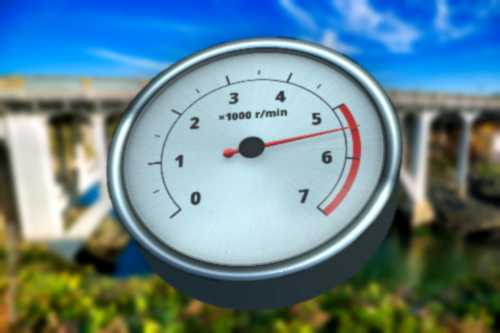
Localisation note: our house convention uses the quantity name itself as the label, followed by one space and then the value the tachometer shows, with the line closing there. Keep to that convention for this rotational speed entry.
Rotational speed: 5500 rpm
